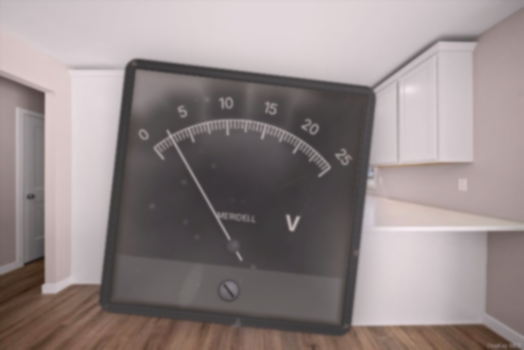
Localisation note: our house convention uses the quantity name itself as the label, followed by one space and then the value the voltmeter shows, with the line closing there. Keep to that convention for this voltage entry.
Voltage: 2.5 V
